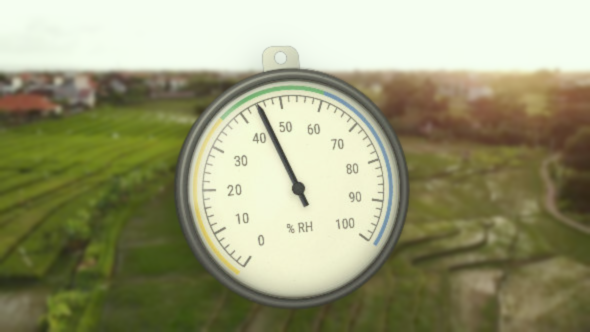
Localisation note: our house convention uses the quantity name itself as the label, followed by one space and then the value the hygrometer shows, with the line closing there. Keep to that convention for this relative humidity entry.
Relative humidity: 44 %
